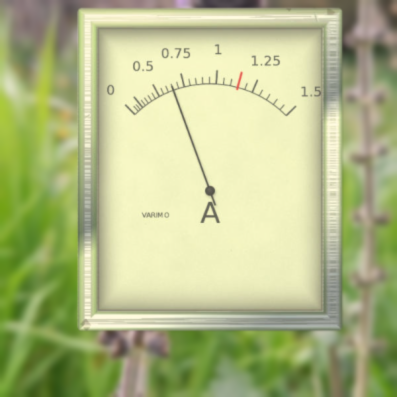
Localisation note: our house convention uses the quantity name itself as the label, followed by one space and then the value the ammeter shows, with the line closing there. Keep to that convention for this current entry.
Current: 0.65 A
